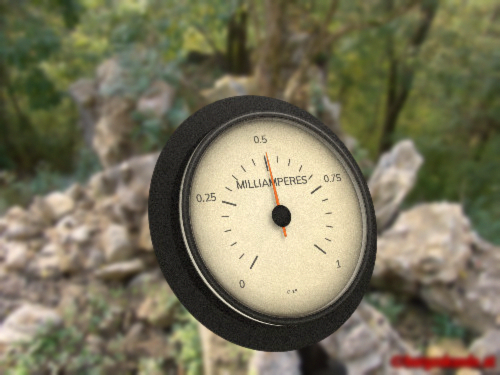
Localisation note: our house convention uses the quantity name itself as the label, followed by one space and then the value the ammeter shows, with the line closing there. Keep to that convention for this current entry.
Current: 0.5 mA
